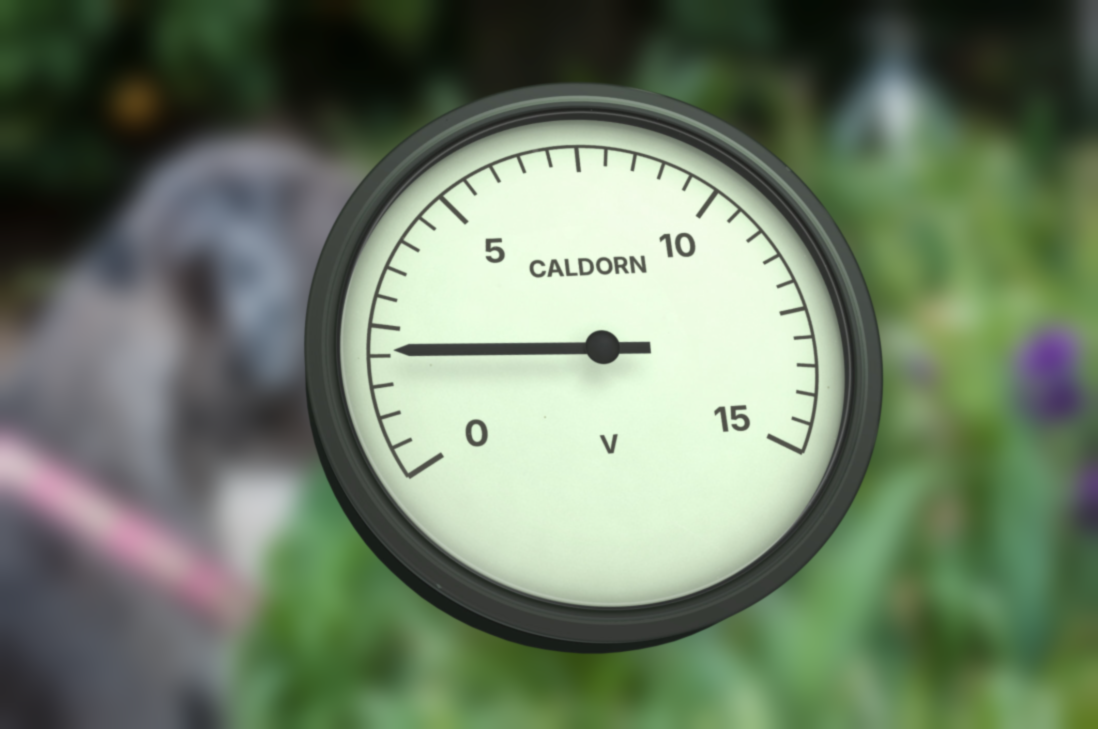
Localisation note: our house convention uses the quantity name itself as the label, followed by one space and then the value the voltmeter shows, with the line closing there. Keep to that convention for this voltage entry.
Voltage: 2 V
